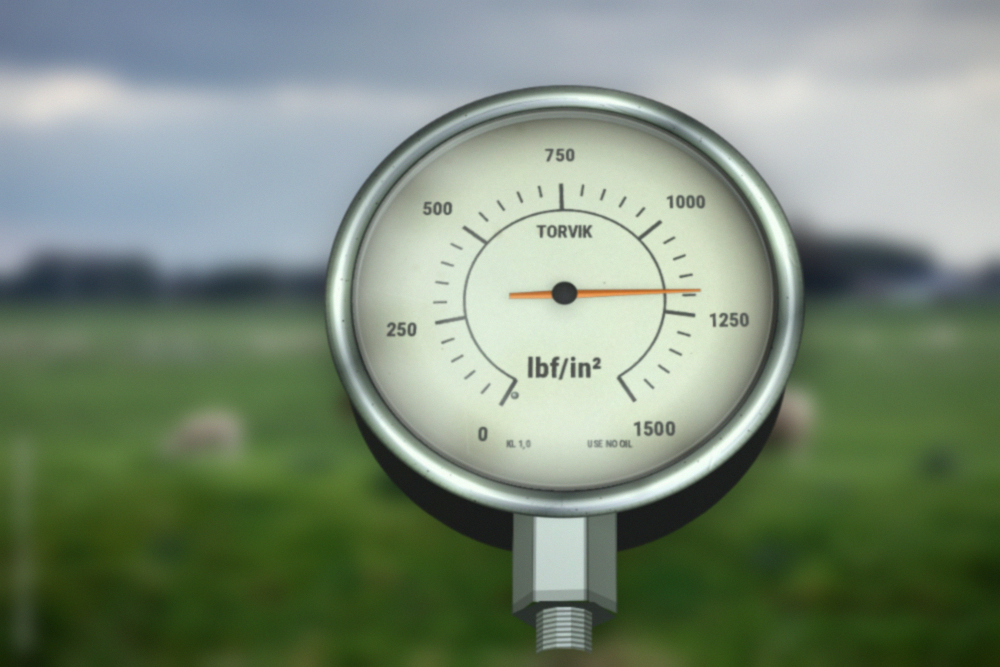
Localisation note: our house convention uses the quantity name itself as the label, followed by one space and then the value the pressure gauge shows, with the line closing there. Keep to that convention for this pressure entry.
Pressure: 1200 psi
